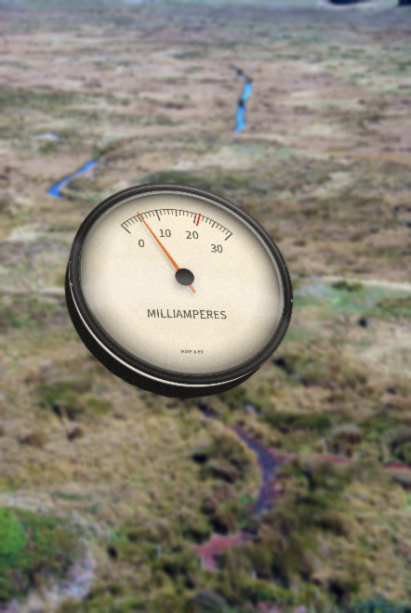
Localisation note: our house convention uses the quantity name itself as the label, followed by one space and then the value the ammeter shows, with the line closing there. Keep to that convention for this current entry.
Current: 5 mA
